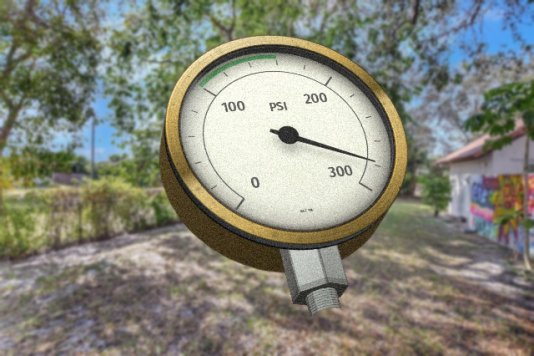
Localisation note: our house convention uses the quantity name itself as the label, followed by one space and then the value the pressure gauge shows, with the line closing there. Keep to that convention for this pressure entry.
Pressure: 280 psi
